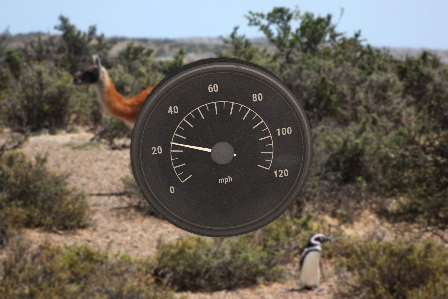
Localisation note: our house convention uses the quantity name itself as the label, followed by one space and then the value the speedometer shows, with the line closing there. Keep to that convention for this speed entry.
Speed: 25 mph
